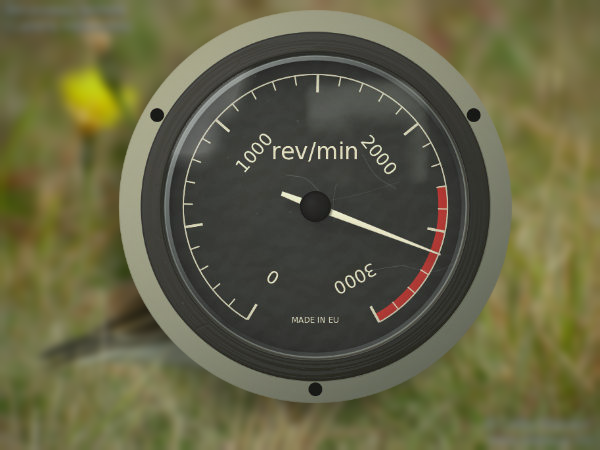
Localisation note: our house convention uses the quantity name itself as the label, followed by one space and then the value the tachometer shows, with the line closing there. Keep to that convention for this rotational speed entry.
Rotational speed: 2600 rpm
